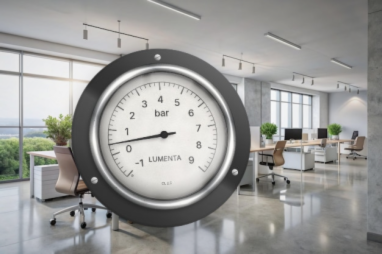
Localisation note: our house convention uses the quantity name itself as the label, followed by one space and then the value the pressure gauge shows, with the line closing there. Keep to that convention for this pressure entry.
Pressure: 0.4 bar
